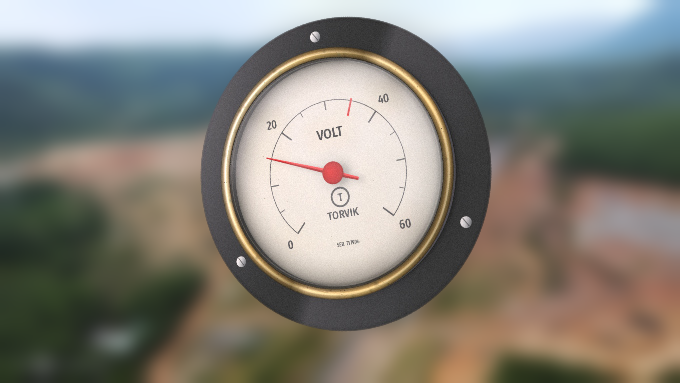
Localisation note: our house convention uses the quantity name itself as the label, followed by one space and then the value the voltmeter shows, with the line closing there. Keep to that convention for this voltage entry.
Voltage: 15 V
